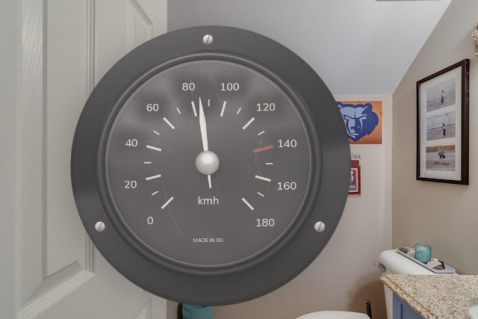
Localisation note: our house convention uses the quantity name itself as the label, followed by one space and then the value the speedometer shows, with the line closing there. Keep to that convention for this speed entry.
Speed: 85 km/h
